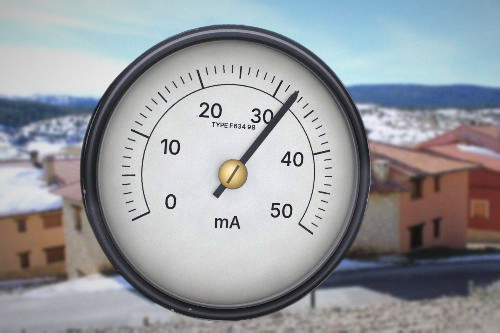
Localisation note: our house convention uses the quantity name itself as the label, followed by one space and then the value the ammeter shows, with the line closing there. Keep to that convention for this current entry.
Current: 32 mA
